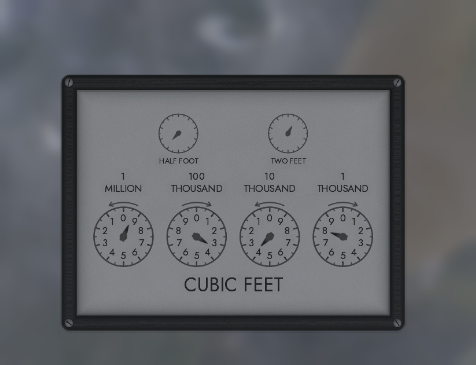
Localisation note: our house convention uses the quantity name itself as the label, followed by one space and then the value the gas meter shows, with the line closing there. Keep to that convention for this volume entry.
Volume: 933800 ft³
